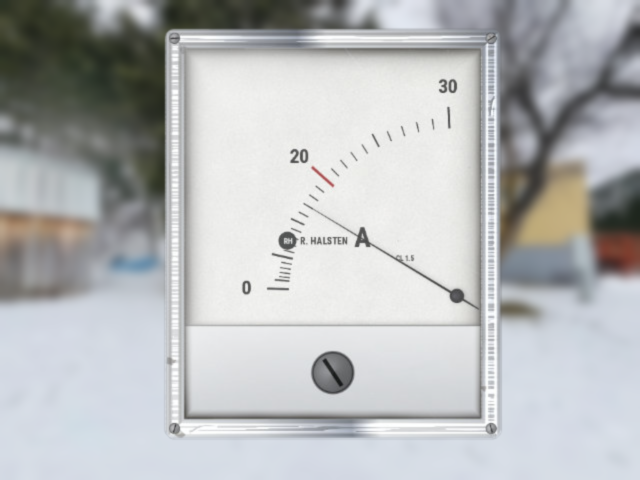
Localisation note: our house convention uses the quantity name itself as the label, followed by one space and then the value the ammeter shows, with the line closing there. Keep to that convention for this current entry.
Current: 17 A
